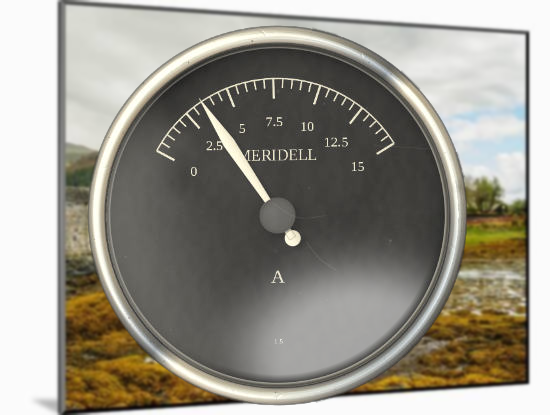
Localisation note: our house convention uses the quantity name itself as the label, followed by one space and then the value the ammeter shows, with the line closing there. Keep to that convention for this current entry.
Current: 3.5 A
